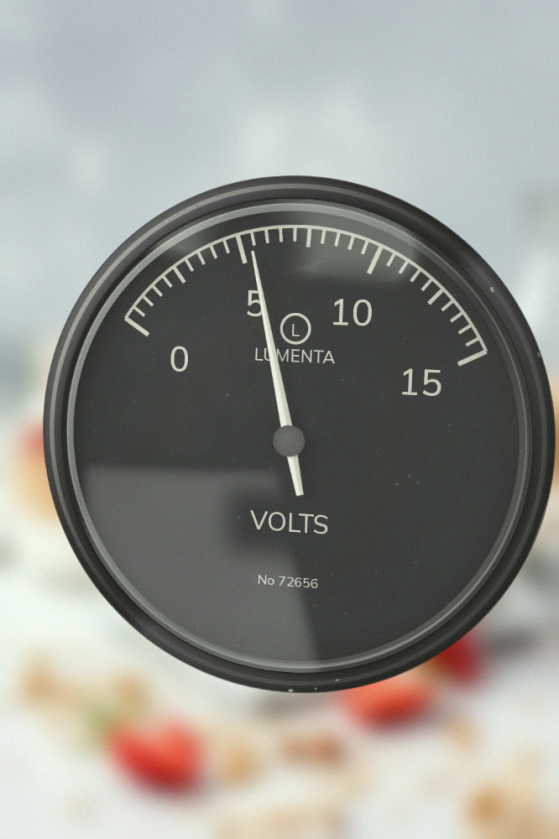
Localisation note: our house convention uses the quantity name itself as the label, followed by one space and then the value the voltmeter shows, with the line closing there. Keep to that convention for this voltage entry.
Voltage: 5.5 V
